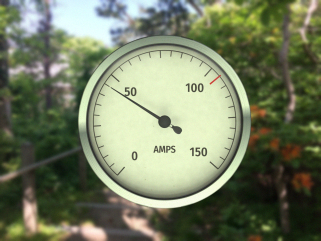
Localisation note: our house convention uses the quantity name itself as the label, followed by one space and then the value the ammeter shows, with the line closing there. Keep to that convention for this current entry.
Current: 45 A
